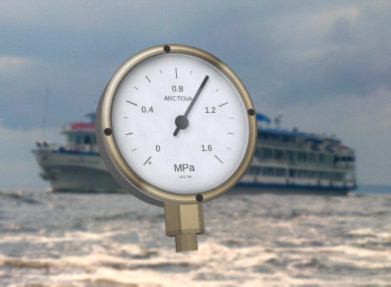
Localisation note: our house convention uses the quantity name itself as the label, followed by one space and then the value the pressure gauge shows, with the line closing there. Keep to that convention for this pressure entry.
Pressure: 1 MPa
